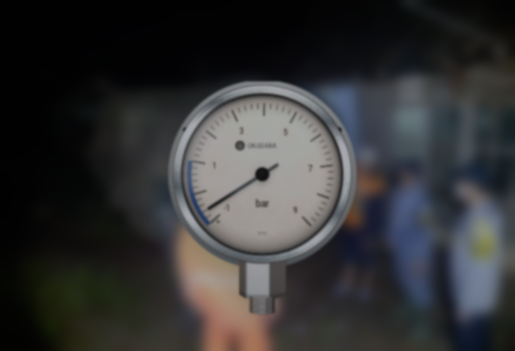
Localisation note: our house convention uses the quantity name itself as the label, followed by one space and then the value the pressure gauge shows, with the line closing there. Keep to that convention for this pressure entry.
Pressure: -0.6 bar
